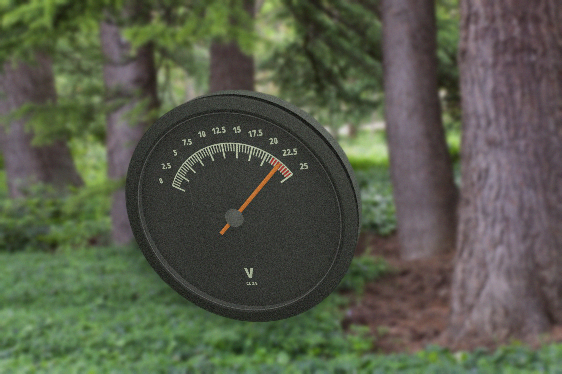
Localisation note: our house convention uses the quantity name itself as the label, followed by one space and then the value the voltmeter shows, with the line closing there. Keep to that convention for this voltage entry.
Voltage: 22.5 V
